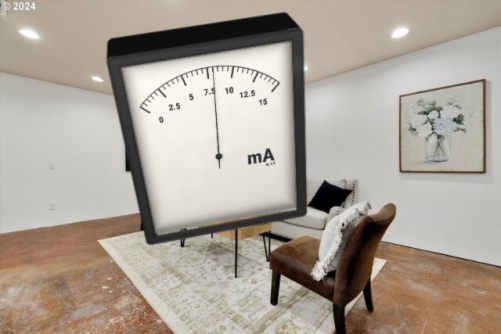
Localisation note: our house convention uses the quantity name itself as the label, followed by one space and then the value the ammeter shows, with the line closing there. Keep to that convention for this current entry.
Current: 8 mA
